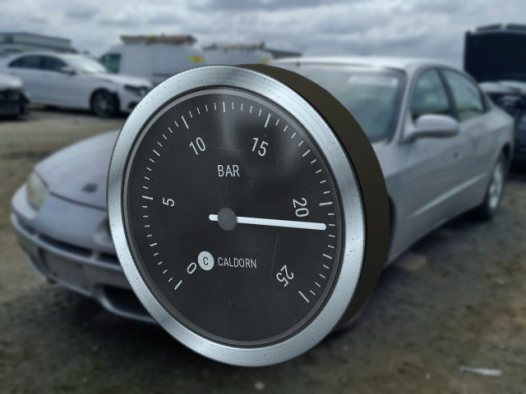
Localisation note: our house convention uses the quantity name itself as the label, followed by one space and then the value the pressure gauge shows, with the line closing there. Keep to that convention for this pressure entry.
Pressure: 21 bar
